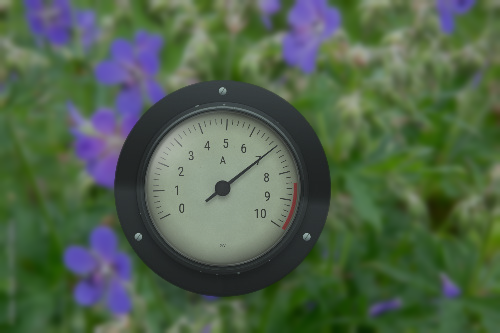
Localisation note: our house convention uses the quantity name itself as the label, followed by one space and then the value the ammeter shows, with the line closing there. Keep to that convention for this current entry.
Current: 7 A
